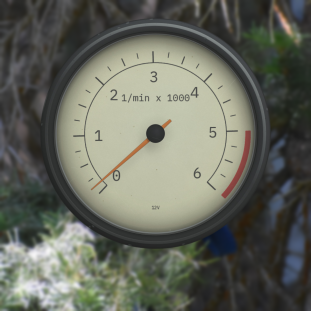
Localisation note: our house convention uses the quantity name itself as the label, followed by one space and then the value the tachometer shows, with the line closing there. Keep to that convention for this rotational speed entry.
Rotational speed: 125 rpm
